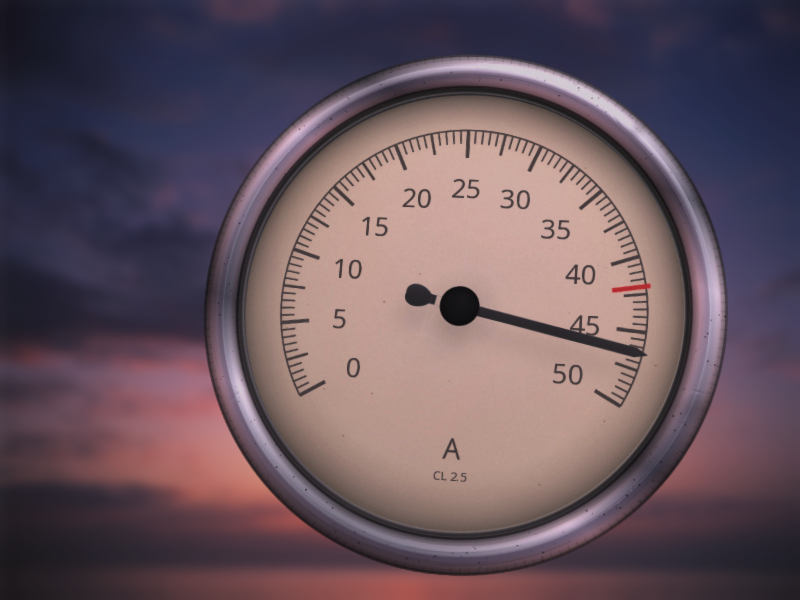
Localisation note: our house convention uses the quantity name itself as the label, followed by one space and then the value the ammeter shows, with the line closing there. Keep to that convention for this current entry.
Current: 46.5 A
